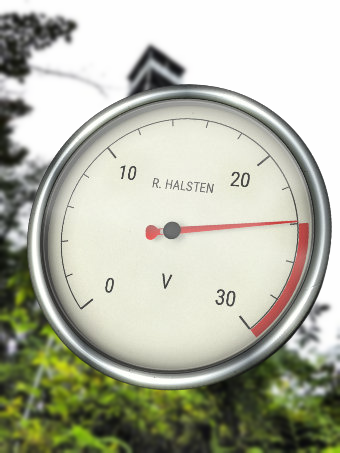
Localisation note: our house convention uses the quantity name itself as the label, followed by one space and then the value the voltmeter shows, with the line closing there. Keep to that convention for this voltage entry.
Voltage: 24 V
